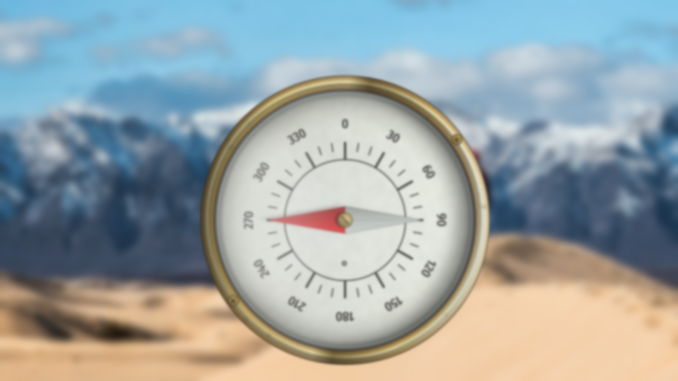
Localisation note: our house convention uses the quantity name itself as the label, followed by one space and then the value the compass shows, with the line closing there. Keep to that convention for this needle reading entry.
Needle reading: 270 °
